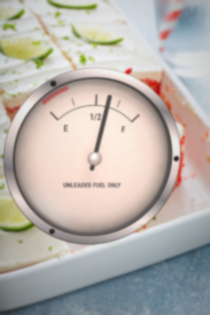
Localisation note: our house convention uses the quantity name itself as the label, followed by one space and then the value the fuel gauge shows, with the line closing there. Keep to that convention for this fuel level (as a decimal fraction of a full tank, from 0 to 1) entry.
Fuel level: 0.625
